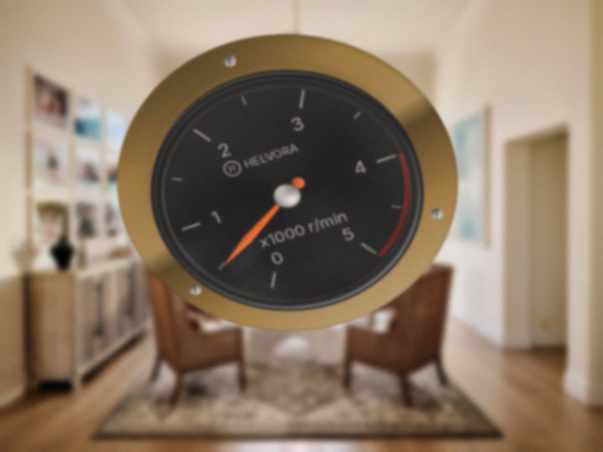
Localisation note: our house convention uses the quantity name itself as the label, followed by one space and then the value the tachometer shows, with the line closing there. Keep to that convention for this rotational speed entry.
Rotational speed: 500 rpm
